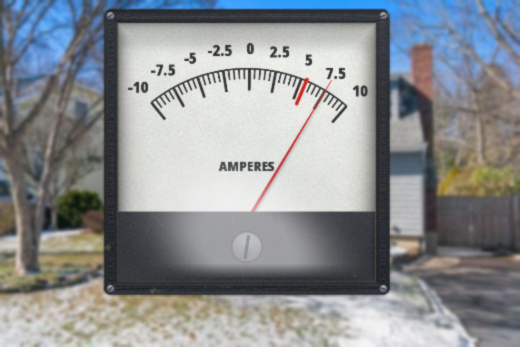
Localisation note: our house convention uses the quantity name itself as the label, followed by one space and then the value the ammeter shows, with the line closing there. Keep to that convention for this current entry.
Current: 7.5 A
